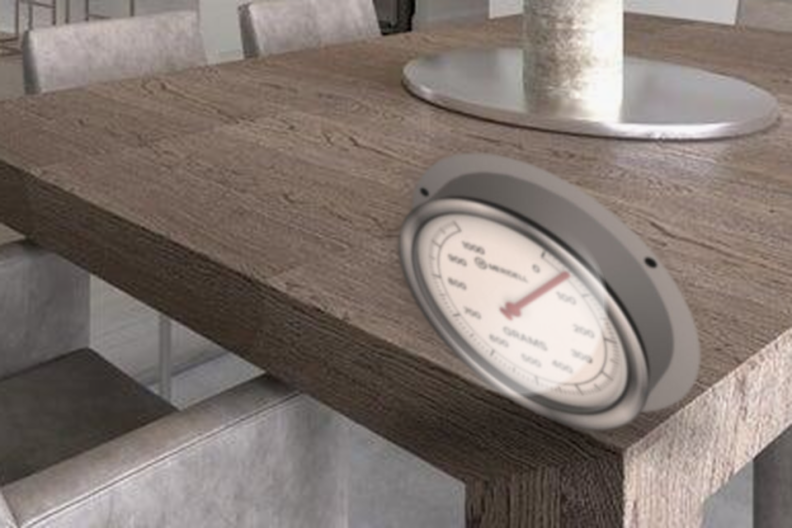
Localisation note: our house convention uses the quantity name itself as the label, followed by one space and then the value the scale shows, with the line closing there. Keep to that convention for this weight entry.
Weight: 50 g
